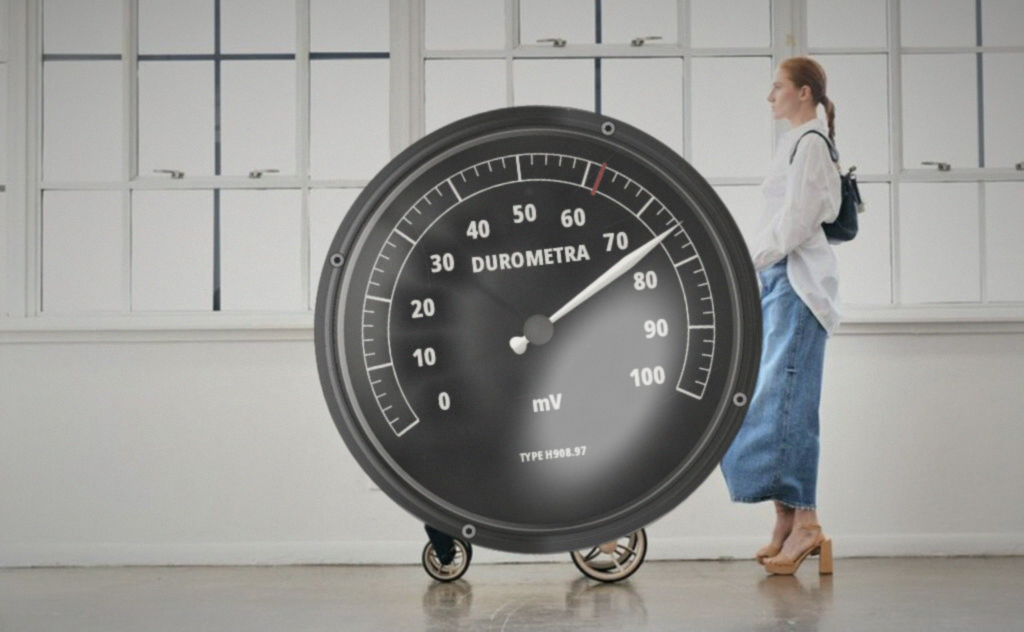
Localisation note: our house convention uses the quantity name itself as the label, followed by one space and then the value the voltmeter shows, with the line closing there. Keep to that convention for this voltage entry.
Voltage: 75 mV
